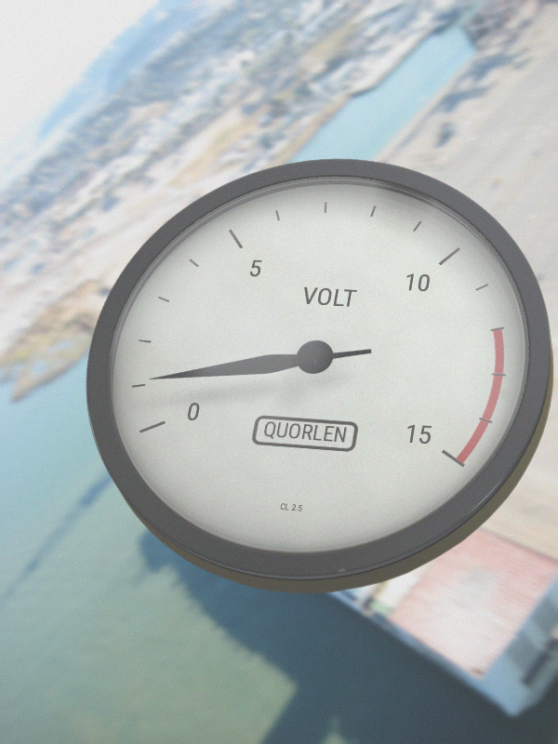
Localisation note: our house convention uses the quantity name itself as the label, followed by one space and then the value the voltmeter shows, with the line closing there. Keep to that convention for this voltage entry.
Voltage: 1 V
